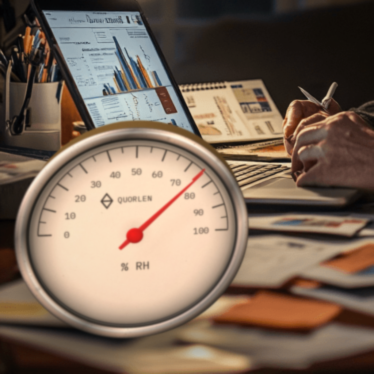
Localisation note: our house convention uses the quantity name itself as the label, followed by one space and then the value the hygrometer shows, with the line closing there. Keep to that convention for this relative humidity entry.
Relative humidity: 75 %
